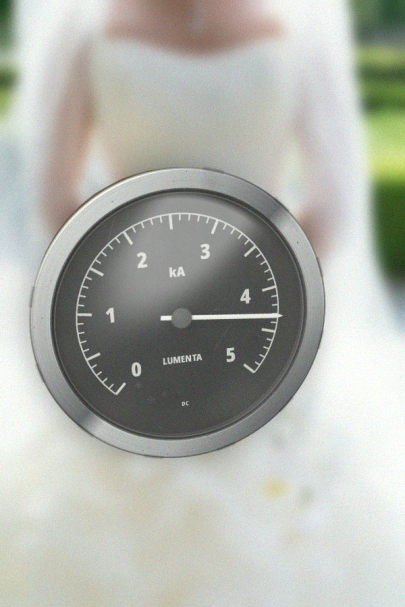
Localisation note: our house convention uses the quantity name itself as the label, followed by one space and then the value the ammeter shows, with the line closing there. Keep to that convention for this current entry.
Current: 4.3 kA
